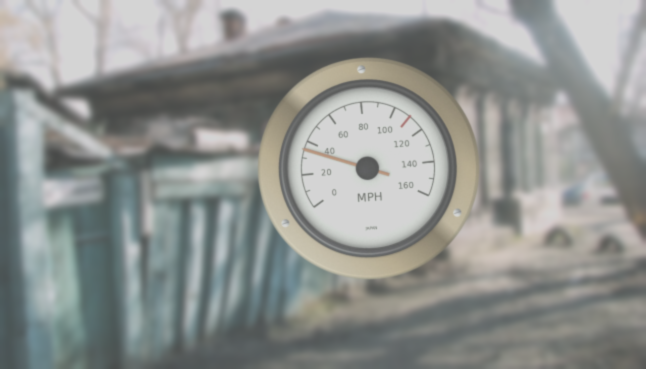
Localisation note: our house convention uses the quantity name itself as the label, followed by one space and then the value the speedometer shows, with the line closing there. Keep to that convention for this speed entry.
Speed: 35 mph
